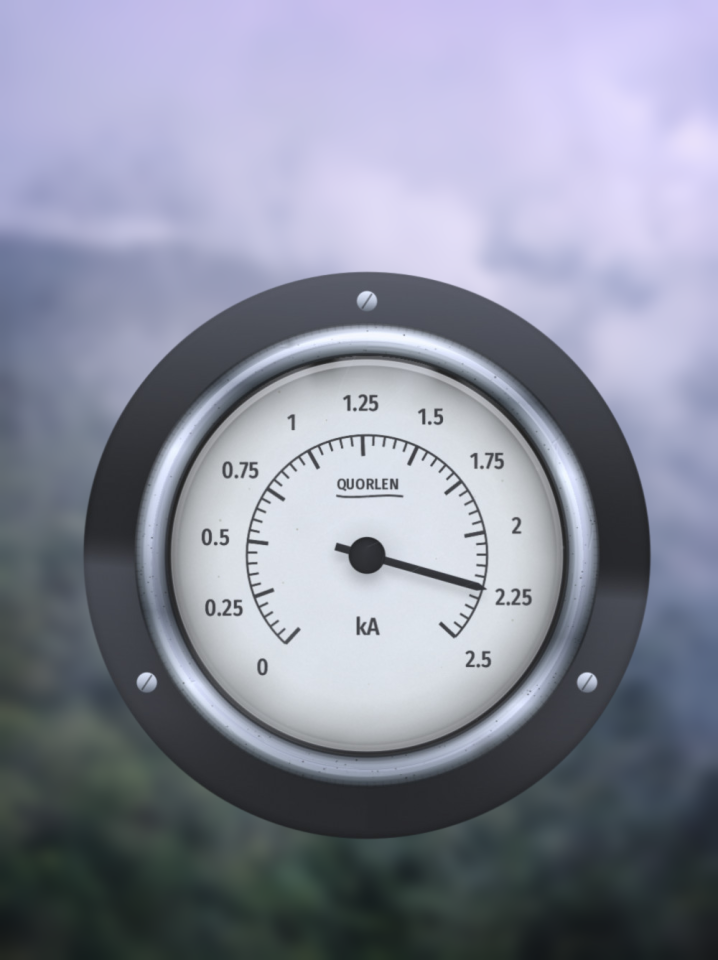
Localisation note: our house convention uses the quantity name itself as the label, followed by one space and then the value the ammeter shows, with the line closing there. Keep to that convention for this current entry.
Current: 2.25 kA
